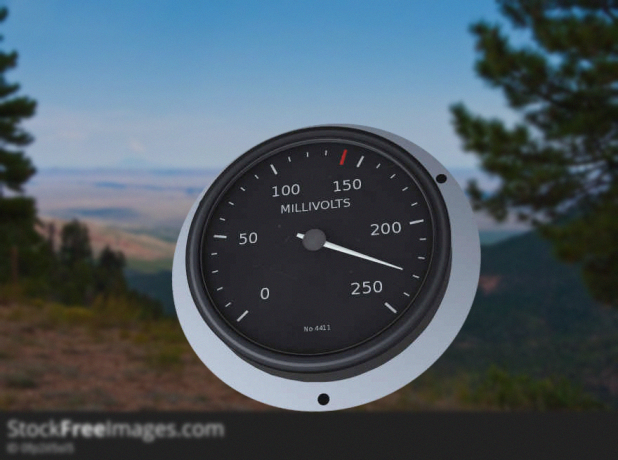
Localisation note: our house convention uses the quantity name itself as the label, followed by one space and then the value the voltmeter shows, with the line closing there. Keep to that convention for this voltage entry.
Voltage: 230 mV
